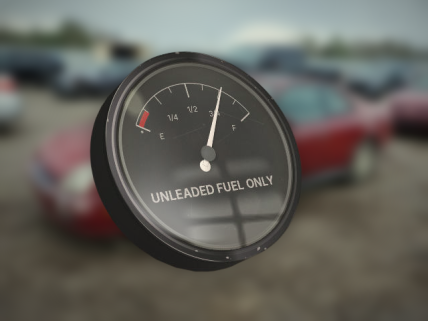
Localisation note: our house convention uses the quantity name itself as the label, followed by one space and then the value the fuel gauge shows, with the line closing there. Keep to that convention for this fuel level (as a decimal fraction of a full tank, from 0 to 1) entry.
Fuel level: 0.75
